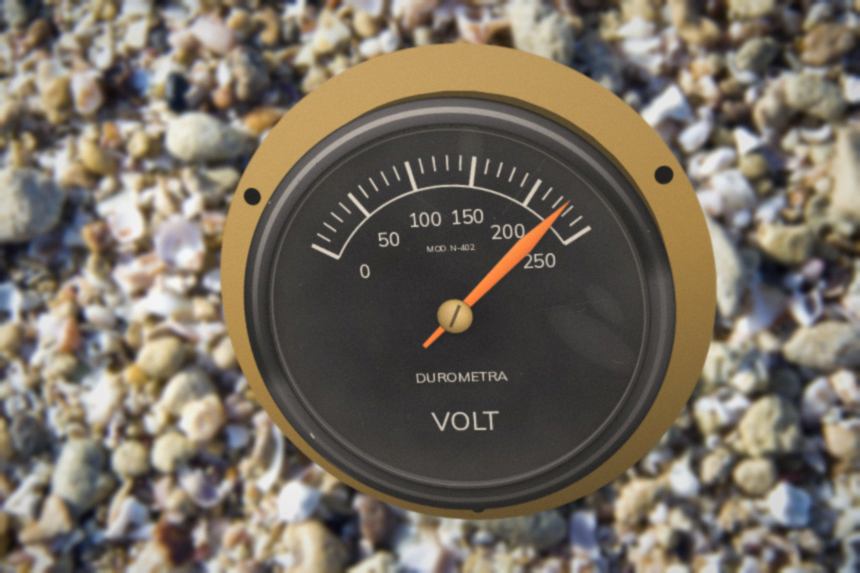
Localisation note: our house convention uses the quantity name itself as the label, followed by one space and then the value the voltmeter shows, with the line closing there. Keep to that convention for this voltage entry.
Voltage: 225 V
